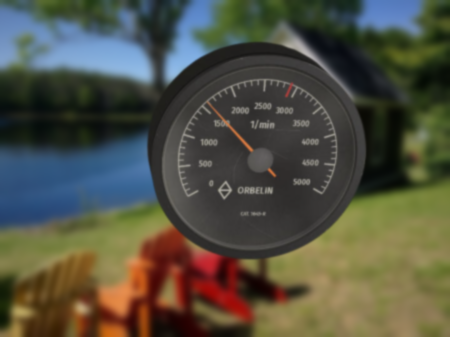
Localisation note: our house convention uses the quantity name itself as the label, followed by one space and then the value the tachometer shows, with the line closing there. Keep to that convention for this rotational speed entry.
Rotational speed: 1600 rpm
